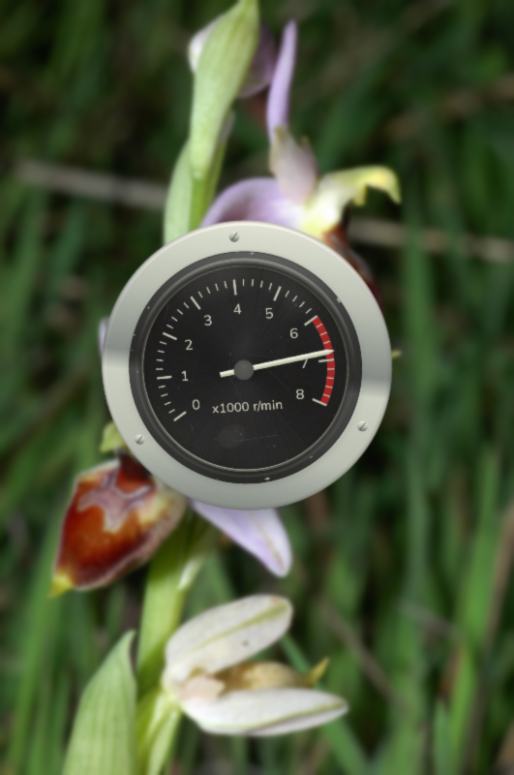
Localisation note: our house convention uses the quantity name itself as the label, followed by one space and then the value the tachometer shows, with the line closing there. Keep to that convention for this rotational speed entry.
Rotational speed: 6800 rpm
